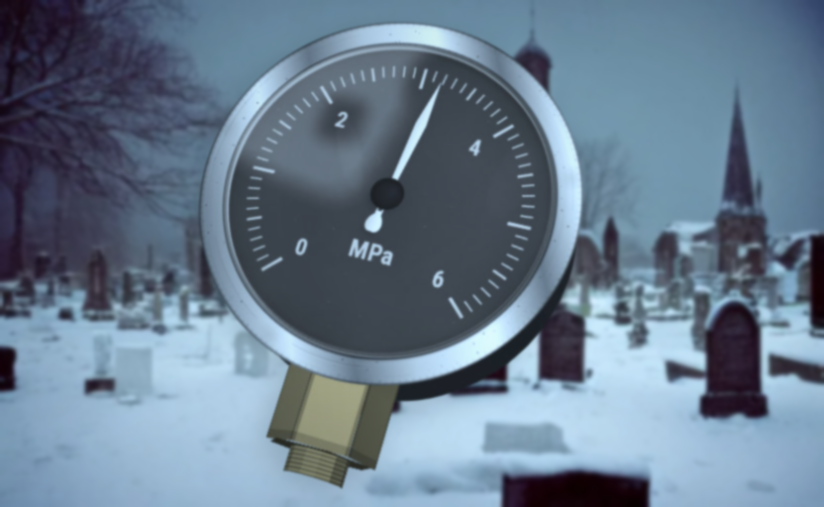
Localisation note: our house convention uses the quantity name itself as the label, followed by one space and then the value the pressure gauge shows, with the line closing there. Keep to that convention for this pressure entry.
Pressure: 3.2 MPa
